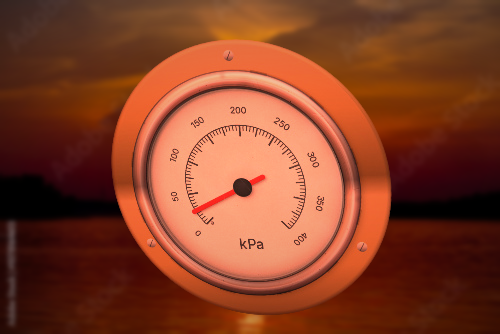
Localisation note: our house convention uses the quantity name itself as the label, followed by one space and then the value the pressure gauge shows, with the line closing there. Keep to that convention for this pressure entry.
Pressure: 25 kPa
